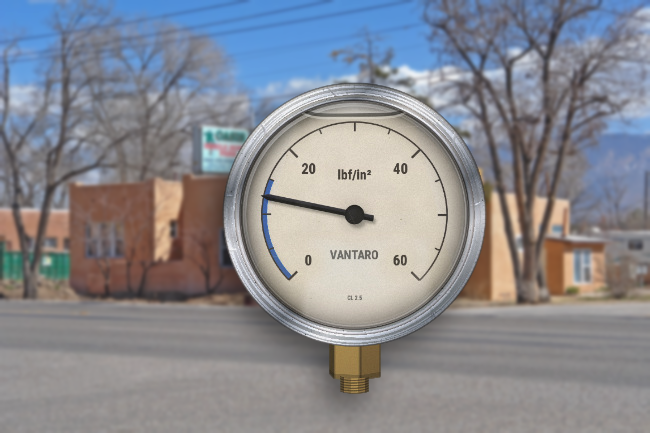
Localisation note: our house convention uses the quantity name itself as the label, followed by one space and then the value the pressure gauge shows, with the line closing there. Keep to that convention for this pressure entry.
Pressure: 12.5 psi
